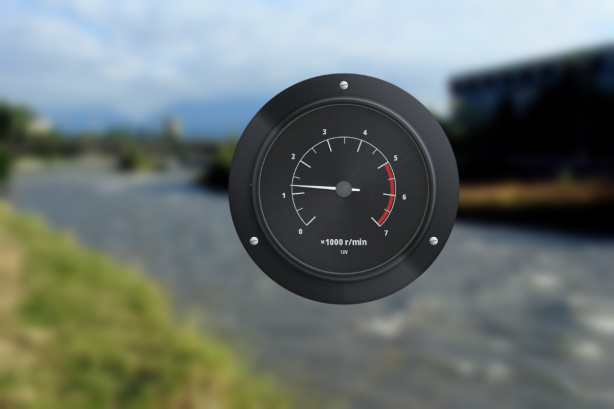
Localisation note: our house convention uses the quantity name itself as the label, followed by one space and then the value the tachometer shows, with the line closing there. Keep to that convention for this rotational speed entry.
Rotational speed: 1250 rpm
